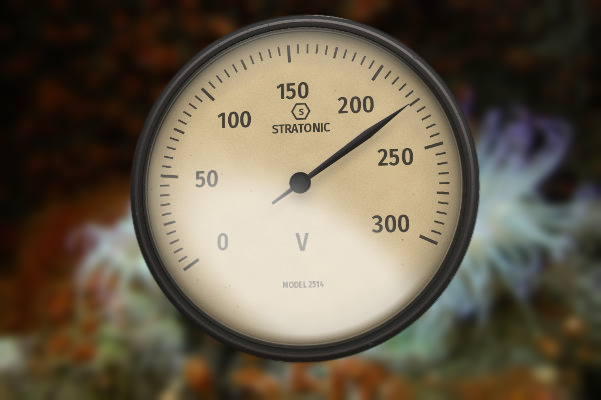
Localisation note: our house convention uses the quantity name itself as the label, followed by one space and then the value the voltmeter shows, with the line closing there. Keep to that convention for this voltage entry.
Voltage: 225 V
